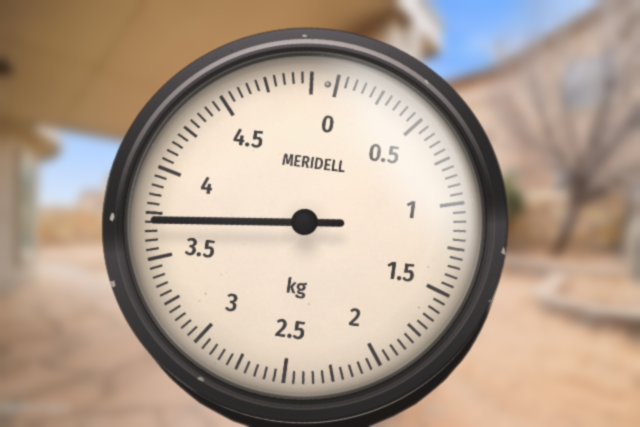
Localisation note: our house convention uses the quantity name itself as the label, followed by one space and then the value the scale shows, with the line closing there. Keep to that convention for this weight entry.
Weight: 3.7 kg
